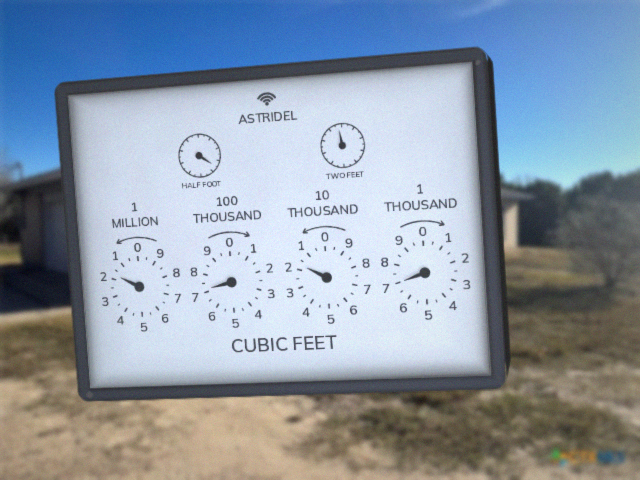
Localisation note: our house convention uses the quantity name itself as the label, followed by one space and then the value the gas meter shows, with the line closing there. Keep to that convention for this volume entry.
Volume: 171700 ft³
